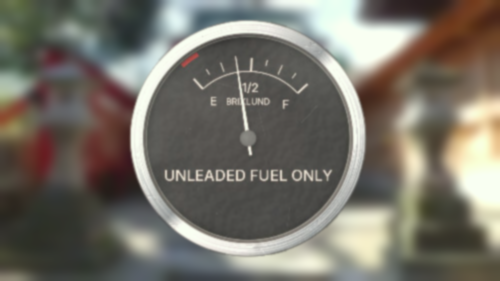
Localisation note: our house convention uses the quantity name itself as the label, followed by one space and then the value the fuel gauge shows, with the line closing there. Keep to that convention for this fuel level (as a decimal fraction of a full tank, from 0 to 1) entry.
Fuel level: 0.375
